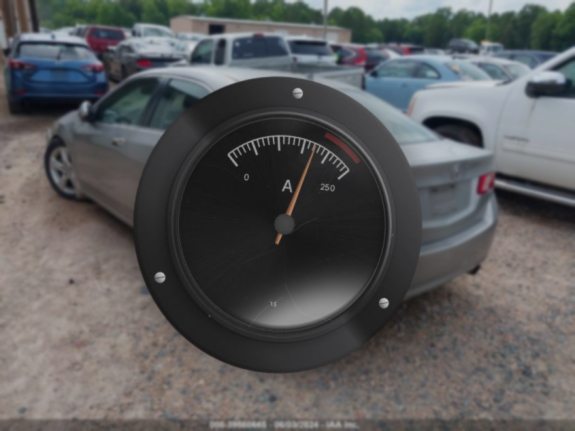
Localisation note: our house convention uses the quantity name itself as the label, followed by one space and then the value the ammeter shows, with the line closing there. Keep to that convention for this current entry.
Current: 170 A
